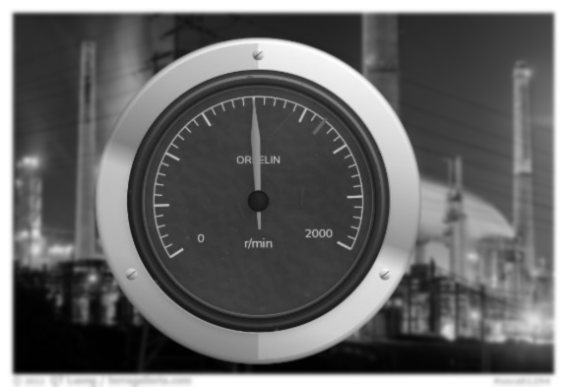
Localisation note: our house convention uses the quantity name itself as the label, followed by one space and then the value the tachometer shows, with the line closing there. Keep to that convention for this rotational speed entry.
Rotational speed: 1000 rpm
